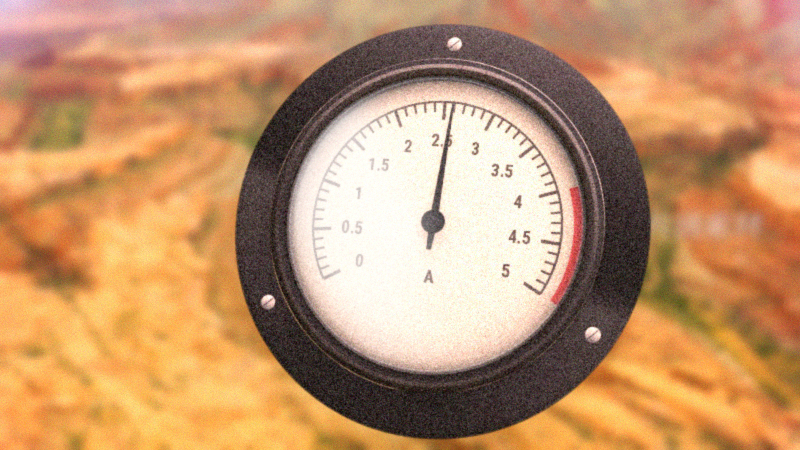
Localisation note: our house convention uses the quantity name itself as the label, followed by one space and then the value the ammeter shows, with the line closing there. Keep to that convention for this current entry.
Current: 2.6 A
